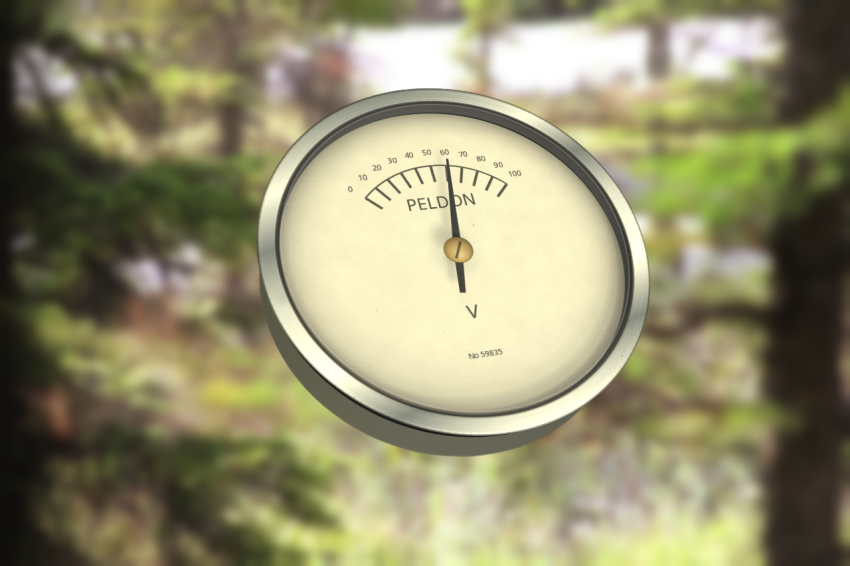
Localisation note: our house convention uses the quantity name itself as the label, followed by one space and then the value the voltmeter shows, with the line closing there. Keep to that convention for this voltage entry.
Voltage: 60 V
